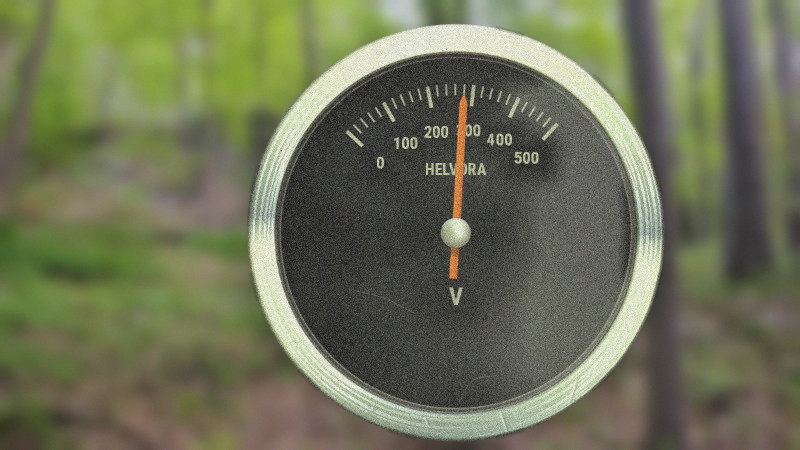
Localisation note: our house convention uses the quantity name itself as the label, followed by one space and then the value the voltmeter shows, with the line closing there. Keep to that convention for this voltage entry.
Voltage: 280 V
